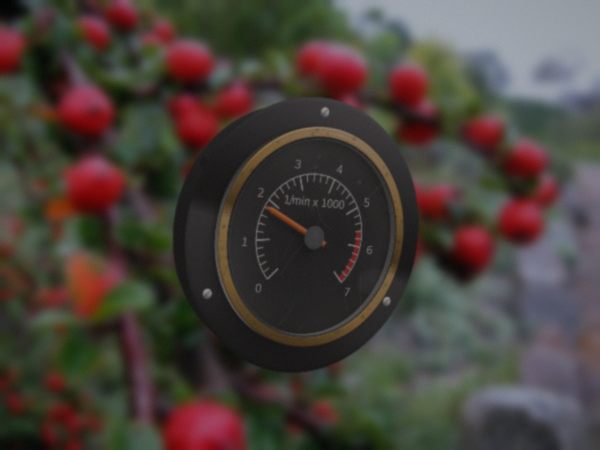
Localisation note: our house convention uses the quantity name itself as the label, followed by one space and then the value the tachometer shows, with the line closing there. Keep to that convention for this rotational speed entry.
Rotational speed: 1800 rpm
